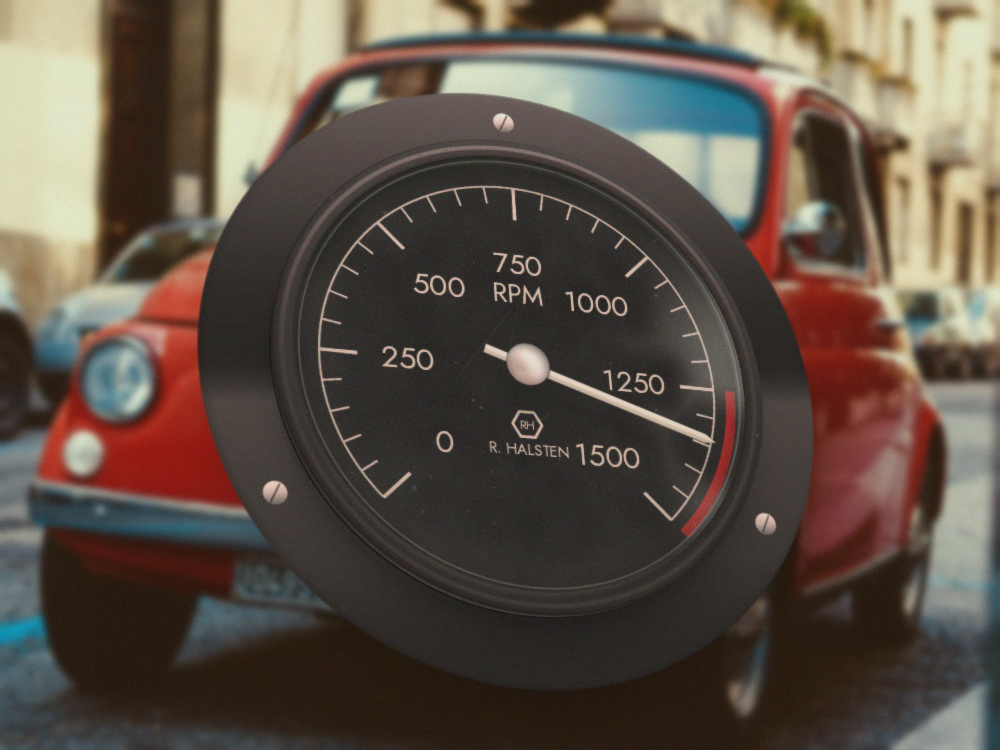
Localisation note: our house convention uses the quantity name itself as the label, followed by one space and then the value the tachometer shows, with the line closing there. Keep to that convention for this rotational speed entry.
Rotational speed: 1350 rpm
